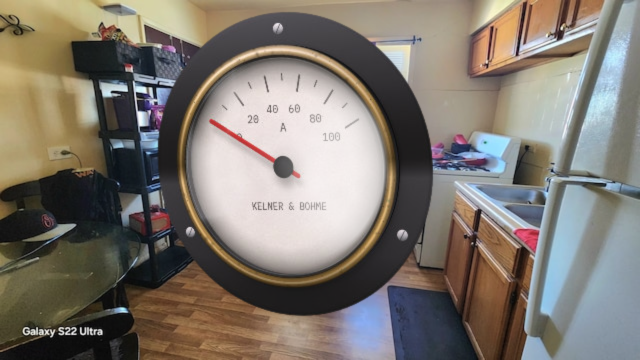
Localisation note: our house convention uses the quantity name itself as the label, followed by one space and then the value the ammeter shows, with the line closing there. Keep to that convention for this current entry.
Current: 0 A
